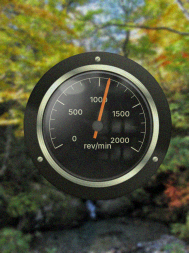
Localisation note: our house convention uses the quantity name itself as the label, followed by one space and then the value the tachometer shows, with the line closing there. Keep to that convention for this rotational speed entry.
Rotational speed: 1100 rpm
